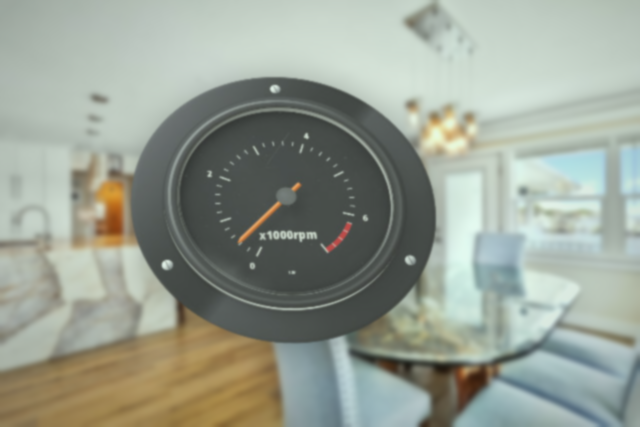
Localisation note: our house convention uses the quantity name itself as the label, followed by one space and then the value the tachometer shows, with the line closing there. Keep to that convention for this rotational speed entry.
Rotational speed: 400 rpm
